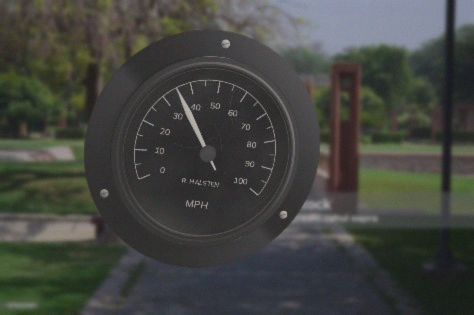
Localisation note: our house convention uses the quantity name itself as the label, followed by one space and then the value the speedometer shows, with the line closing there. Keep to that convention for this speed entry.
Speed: 35 mph
